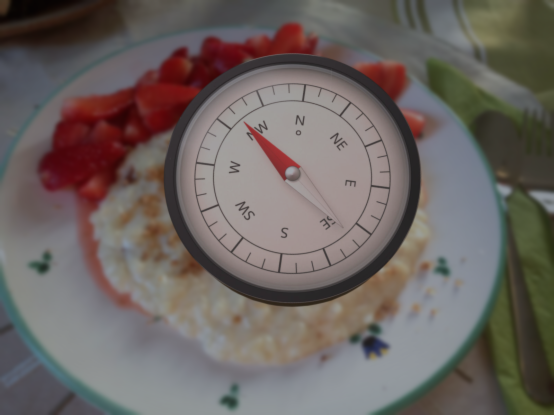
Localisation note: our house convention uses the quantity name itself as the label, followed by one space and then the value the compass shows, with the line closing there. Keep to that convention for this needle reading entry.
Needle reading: 310 °
